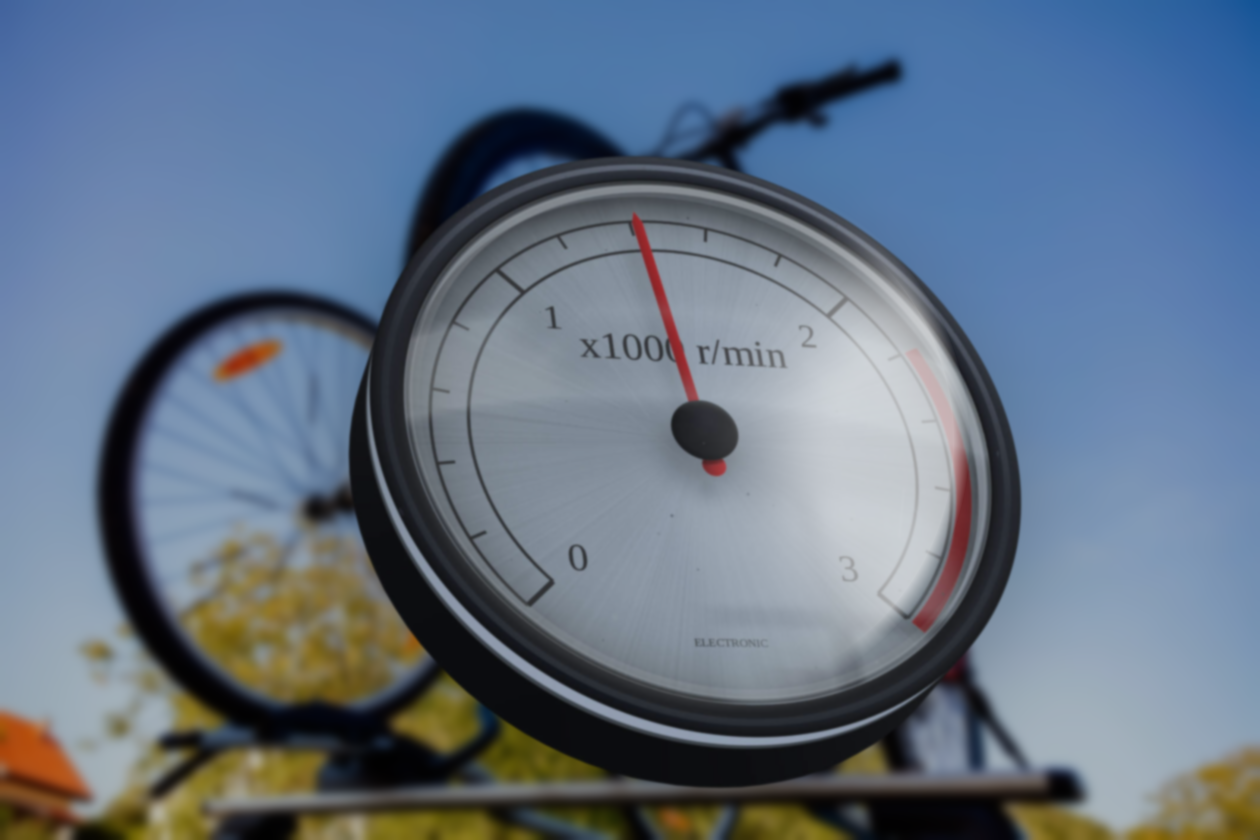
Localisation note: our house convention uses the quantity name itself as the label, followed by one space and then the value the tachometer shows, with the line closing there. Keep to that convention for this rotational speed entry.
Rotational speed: 1400 rpm
